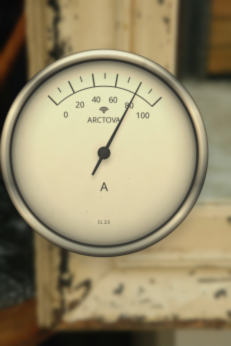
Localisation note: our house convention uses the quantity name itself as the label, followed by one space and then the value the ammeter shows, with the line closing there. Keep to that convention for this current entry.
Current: 80 A
